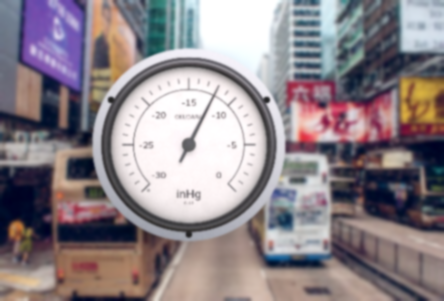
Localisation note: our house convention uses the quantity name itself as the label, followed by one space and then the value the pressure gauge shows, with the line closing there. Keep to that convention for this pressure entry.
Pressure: -12 inHg
